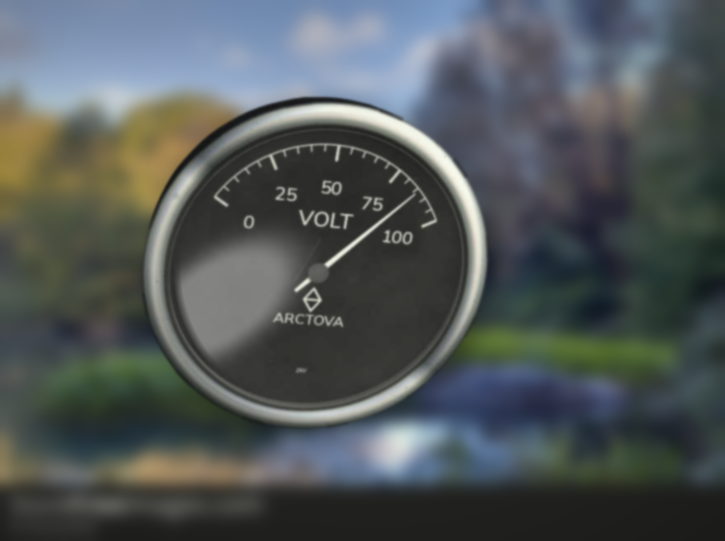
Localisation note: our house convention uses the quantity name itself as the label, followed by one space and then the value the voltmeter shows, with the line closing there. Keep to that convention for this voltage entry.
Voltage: 85 V
